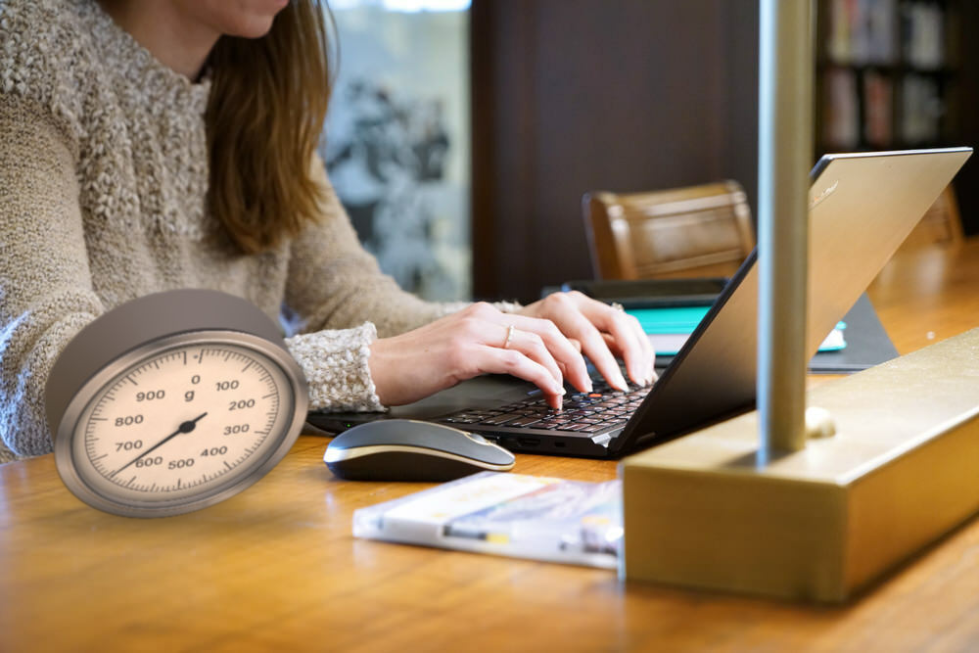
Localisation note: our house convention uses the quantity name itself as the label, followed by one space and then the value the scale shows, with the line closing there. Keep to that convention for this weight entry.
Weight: 650 g
